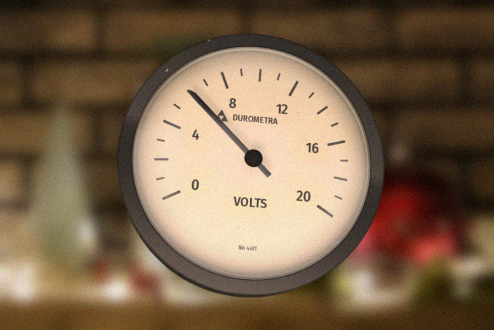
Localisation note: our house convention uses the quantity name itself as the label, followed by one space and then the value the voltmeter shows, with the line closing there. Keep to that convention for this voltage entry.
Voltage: 6 V
